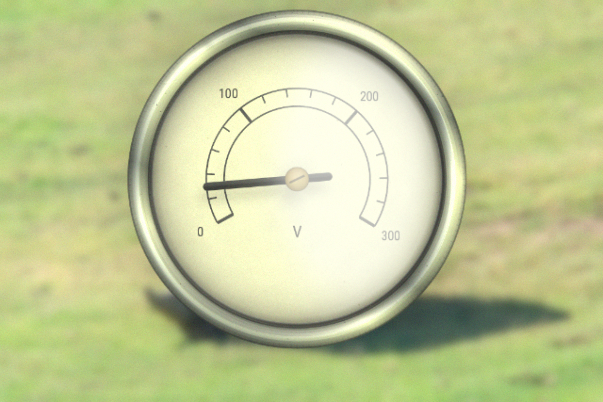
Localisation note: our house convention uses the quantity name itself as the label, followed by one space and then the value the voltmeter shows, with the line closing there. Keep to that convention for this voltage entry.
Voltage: 30 V
